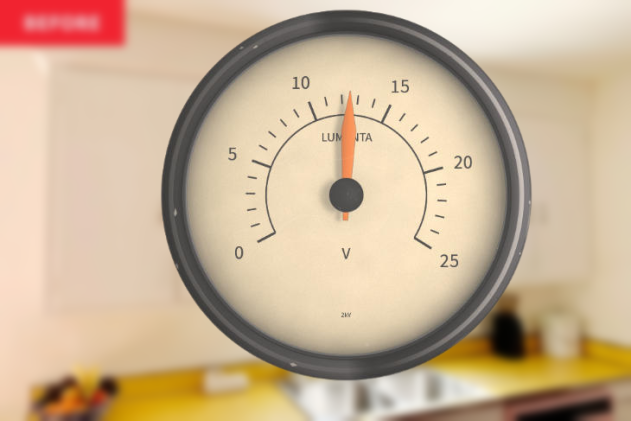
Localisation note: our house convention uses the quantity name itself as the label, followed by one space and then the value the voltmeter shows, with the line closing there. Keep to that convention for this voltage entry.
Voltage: 12.5 V
